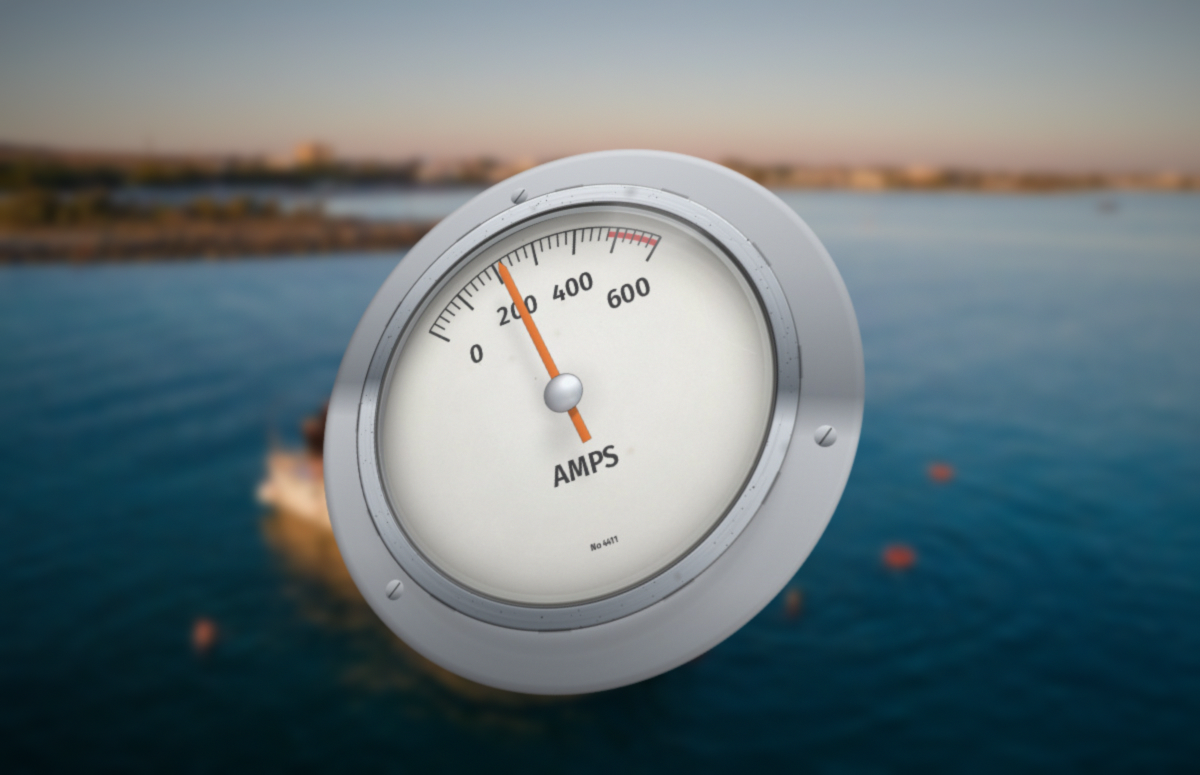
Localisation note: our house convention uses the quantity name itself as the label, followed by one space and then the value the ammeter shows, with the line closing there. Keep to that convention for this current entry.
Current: 220 A
